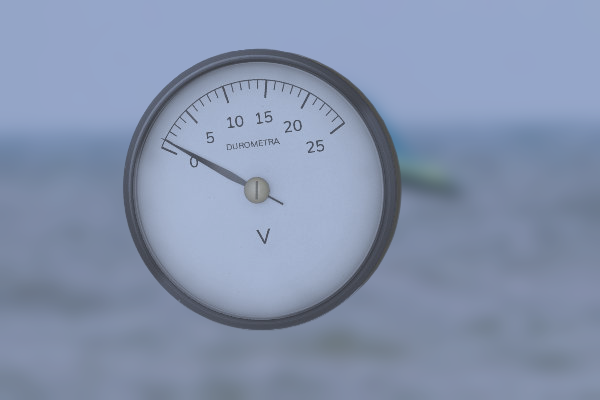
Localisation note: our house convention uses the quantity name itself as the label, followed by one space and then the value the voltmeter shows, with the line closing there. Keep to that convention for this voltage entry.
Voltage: 1 V
